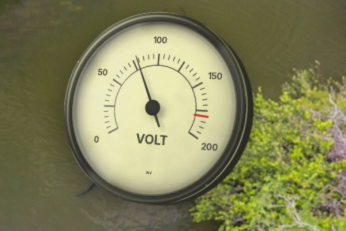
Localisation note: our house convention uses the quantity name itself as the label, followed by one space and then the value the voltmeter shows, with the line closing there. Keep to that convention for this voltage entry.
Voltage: 80 V
